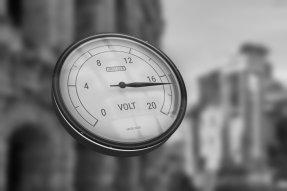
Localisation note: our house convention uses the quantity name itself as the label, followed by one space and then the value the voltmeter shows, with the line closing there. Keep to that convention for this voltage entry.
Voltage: 17 V
